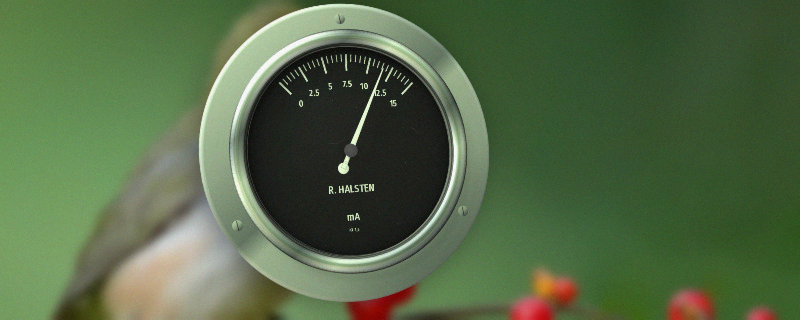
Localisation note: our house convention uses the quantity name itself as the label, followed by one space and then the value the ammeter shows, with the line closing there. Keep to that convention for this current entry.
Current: 11.5 mA
